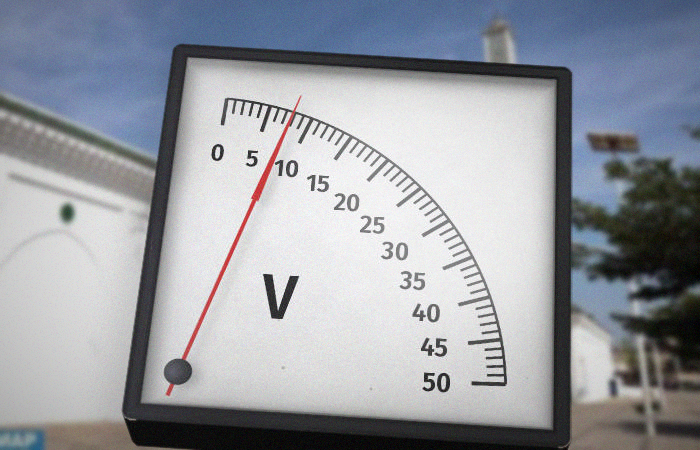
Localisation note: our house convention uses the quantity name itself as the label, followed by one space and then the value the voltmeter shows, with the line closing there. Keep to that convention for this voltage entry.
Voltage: 8 V
